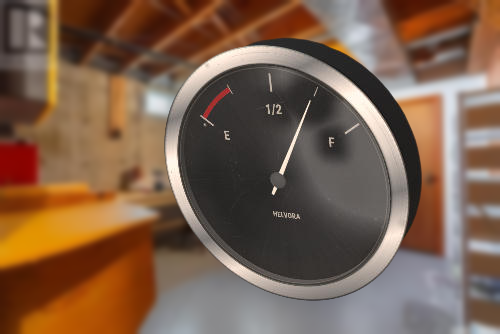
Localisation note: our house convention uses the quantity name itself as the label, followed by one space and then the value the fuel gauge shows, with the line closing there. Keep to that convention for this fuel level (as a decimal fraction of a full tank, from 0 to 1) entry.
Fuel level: 0.75
